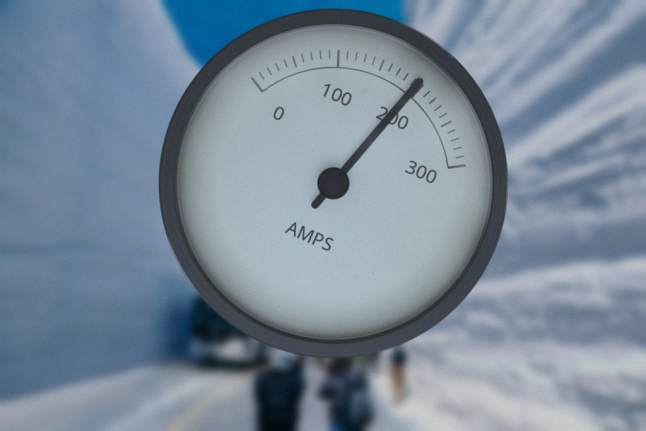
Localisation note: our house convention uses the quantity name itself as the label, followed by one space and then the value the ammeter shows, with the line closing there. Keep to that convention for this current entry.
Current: 195 A
